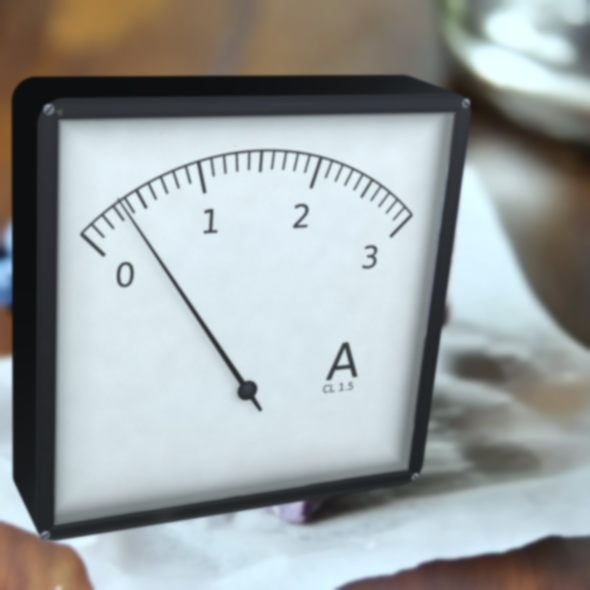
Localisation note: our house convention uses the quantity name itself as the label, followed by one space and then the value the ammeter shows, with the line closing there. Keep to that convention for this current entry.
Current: 0.35 A
